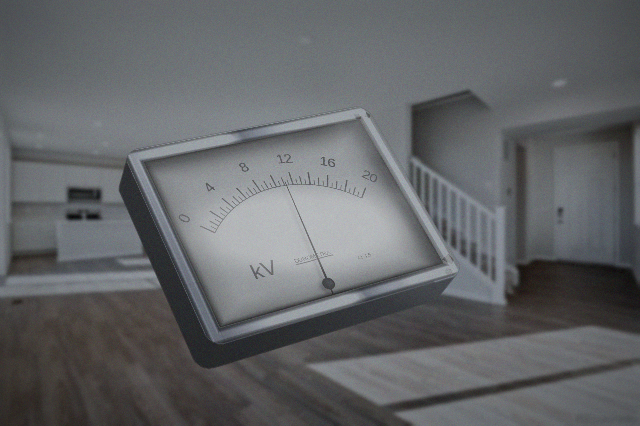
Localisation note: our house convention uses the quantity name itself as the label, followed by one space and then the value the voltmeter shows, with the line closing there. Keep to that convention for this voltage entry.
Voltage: 11 kV
